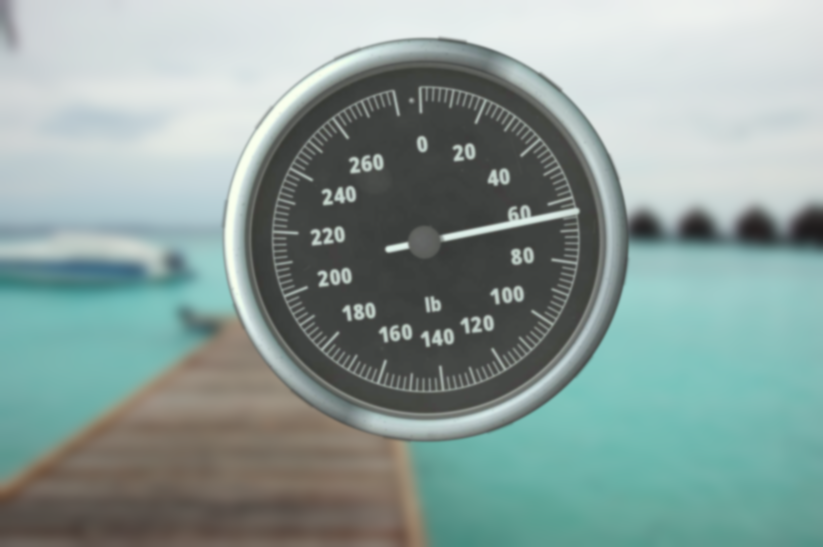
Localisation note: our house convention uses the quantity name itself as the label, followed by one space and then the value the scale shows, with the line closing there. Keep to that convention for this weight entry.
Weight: 64 lb
